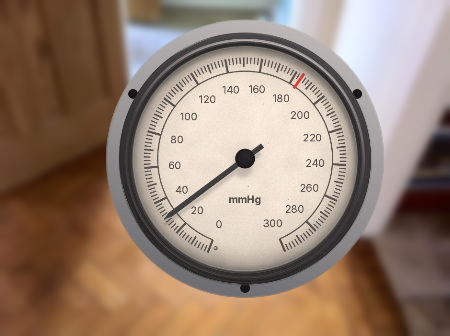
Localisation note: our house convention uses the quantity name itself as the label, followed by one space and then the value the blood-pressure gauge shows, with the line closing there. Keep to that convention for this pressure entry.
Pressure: 30 mmHg
